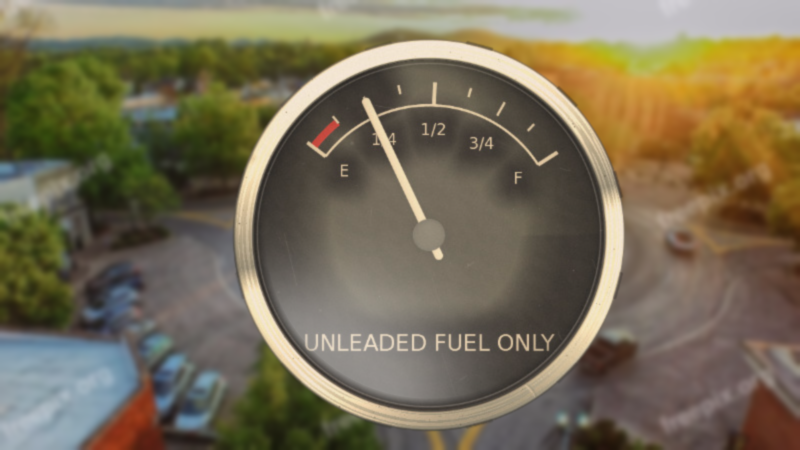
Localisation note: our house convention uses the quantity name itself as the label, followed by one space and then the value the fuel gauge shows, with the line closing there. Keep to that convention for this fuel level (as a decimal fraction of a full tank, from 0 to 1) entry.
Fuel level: 0.25
